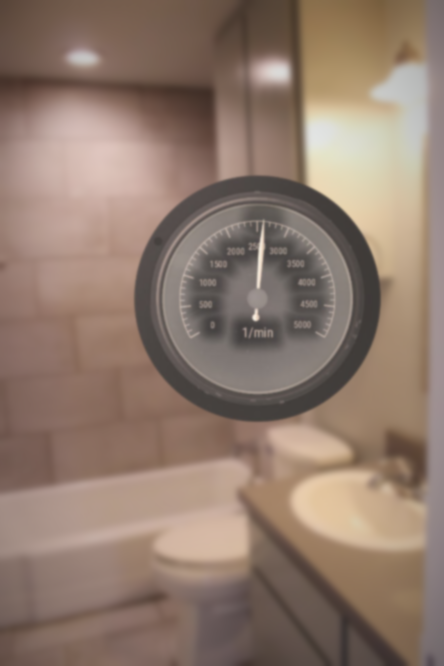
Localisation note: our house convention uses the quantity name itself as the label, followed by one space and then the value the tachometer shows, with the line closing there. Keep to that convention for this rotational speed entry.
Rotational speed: 2600 rpm
